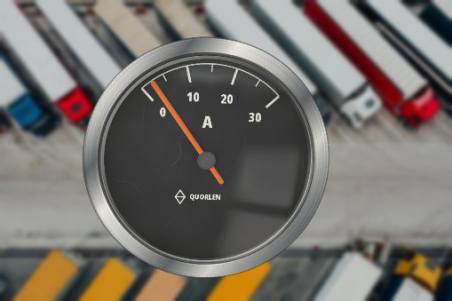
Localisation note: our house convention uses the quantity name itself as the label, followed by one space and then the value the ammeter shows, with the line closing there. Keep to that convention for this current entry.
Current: 2.5 A
